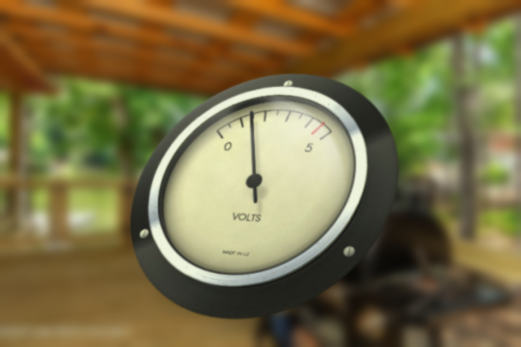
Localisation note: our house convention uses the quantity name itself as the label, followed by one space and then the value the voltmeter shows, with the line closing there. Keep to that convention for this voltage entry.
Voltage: 1.5 V
